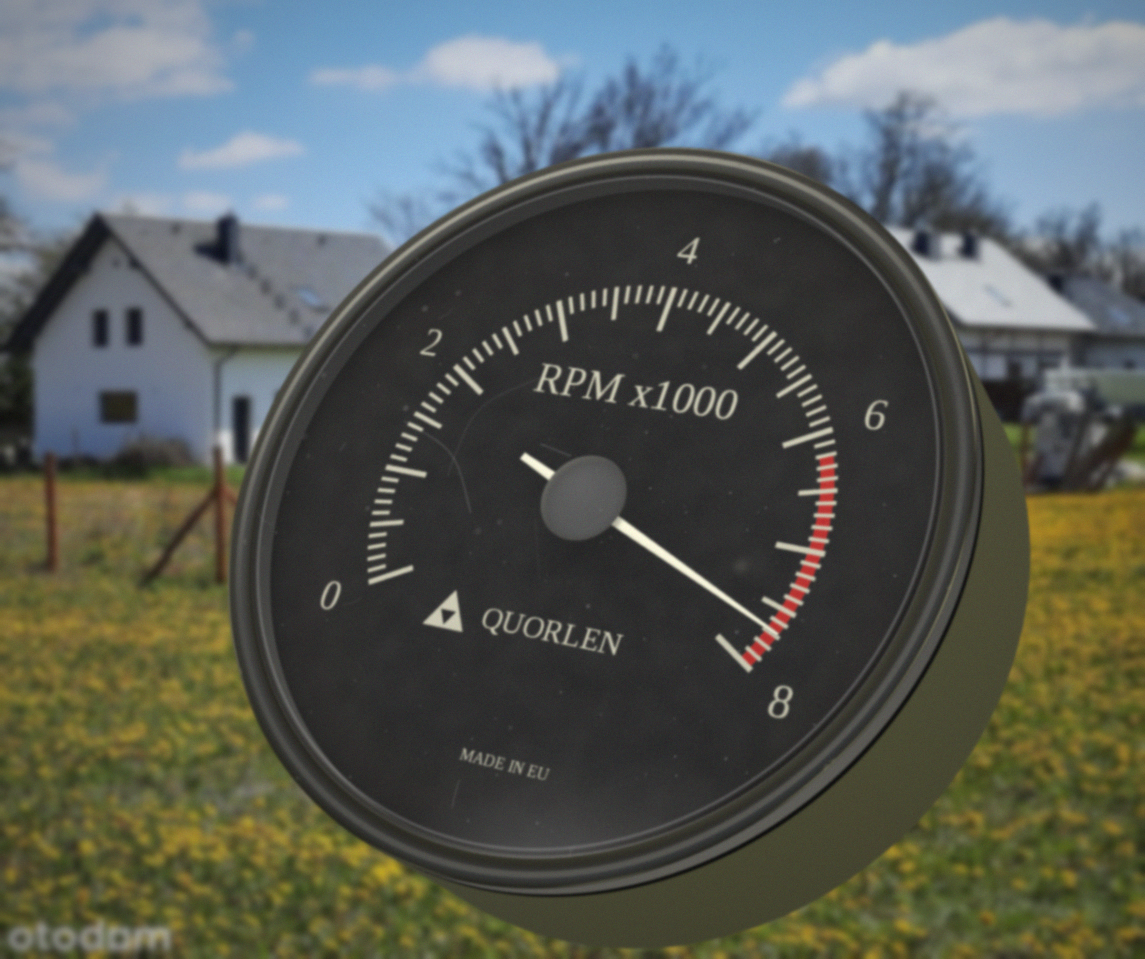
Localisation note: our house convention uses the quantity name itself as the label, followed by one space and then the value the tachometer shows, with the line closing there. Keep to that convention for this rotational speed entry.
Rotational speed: 7700 rpm
